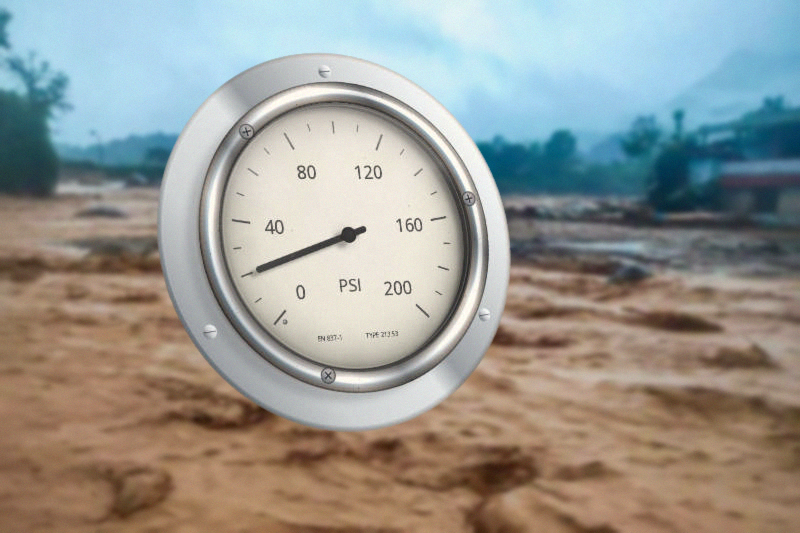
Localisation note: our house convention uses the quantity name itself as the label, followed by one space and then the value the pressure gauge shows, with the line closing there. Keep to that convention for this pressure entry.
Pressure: 20 psi
